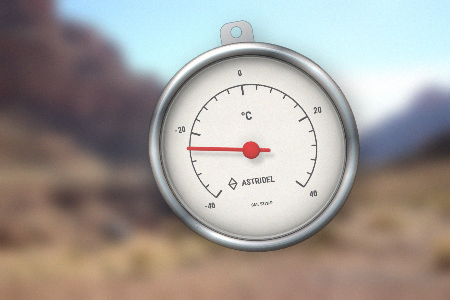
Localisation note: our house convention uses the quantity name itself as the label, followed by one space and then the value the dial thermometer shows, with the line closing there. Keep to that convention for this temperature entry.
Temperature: -24 °C
